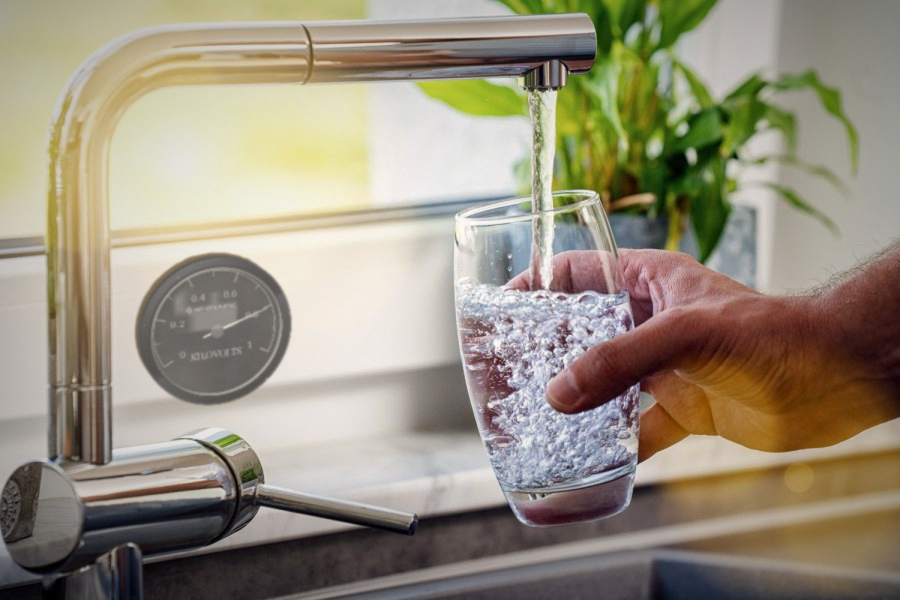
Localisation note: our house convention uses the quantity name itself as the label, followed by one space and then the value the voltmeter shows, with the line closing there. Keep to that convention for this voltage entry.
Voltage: 0.8 kV
